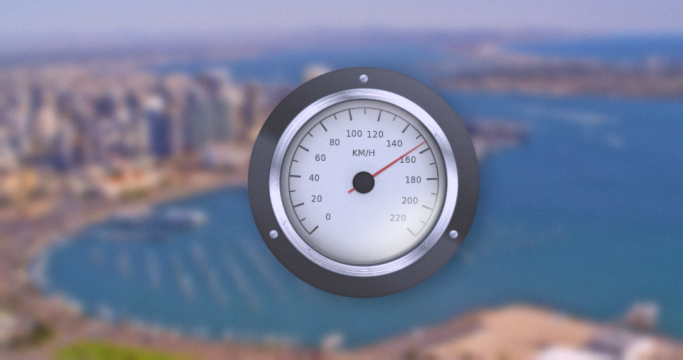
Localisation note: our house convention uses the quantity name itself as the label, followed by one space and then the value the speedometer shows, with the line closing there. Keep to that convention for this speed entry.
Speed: 155 km/h
